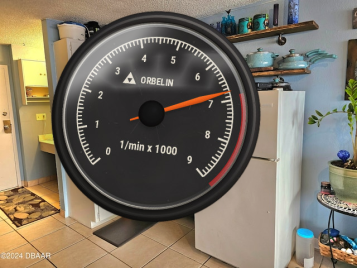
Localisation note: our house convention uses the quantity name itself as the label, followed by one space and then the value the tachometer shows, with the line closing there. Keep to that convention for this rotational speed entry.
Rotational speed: 6800 rpm
